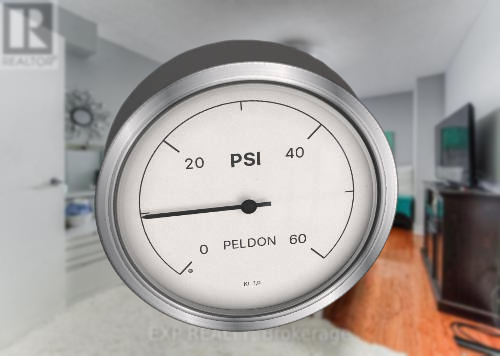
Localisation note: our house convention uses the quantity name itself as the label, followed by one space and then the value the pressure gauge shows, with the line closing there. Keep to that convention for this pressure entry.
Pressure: 10 psi
